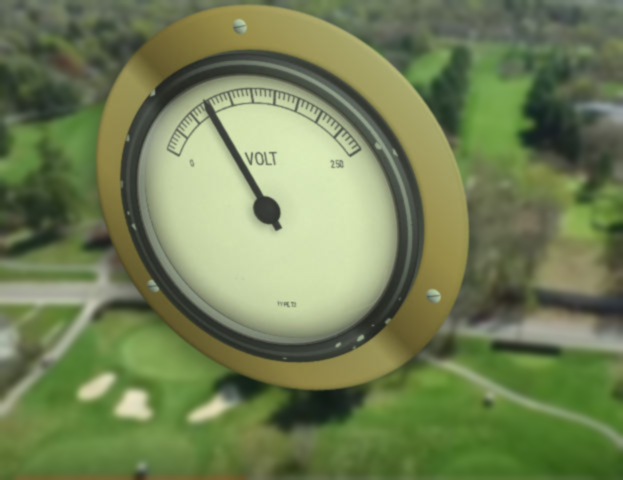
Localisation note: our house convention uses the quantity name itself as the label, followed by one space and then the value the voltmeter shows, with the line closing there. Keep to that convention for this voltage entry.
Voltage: 75 V
